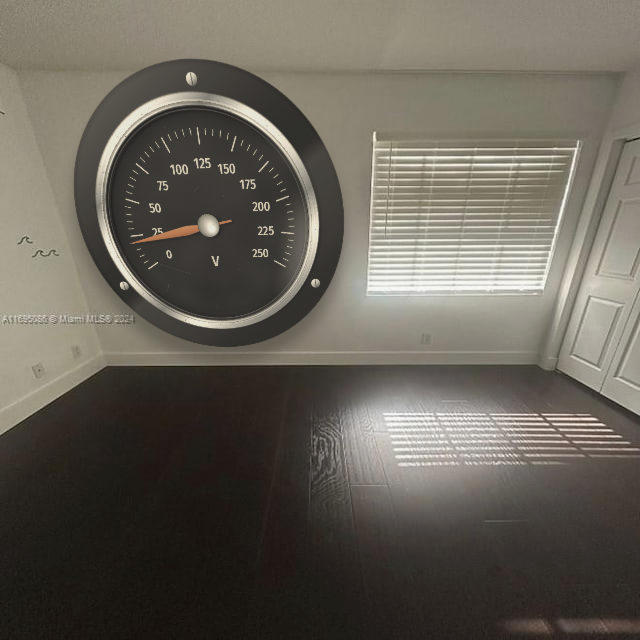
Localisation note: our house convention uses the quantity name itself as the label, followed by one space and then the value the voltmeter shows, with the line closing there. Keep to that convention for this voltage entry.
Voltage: 20 V
